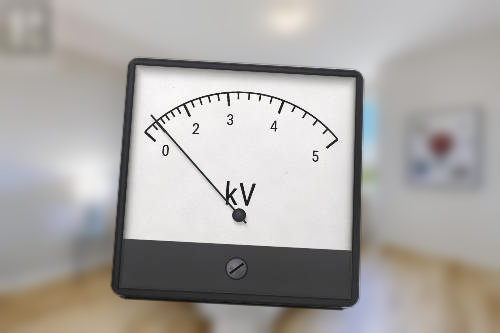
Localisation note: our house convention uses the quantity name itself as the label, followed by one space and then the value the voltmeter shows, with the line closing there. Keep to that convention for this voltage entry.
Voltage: 1 kV
